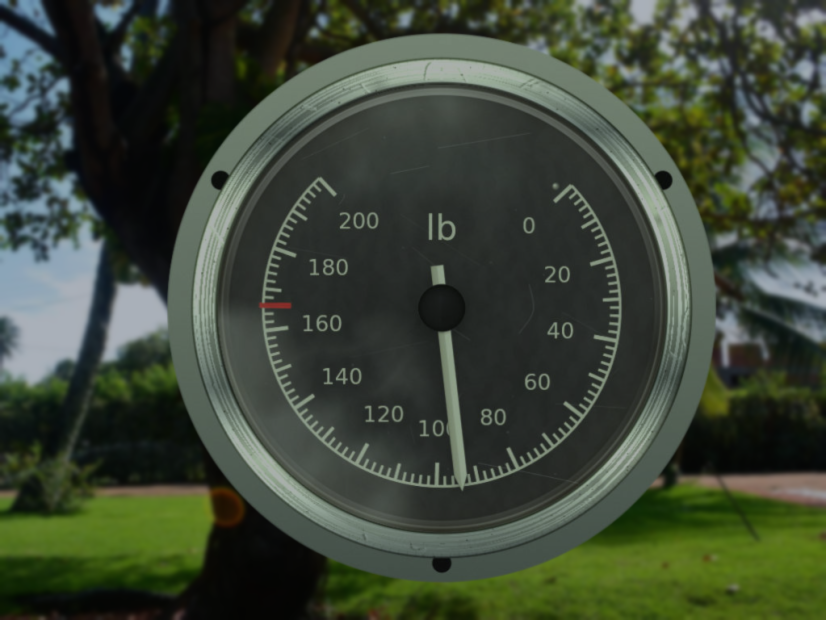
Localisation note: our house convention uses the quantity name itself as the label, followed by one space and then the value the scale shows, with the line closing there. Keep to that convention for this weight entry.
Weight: 94 lb
